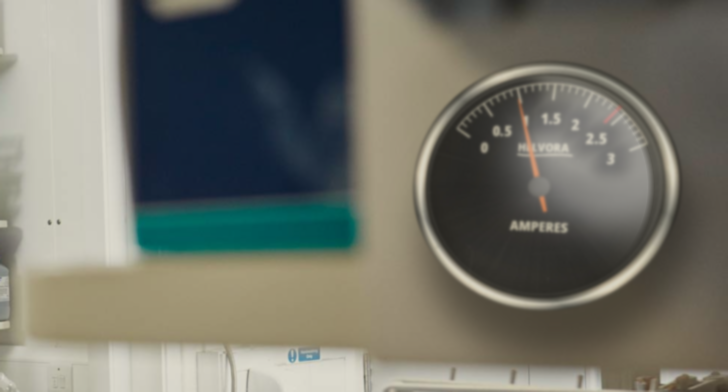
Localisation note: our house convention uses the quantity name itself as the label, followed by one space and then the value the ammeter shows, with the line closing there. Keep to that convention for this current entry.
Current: 1 A
